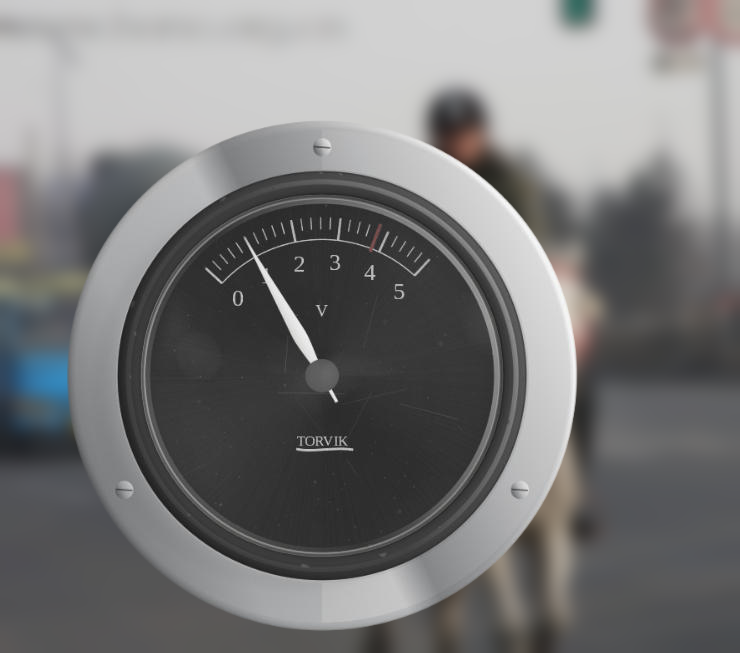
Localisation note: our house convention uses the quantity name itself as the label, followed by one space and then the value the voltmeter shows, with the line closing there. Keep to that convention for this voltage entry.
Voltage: 1 V
